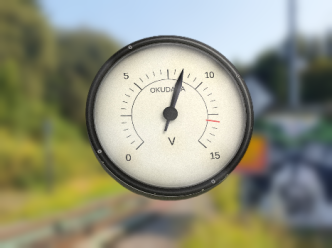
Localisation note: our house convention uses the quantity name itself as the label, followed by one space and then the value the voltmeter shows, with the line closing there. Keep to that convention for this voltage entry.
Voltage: 8.5 V
